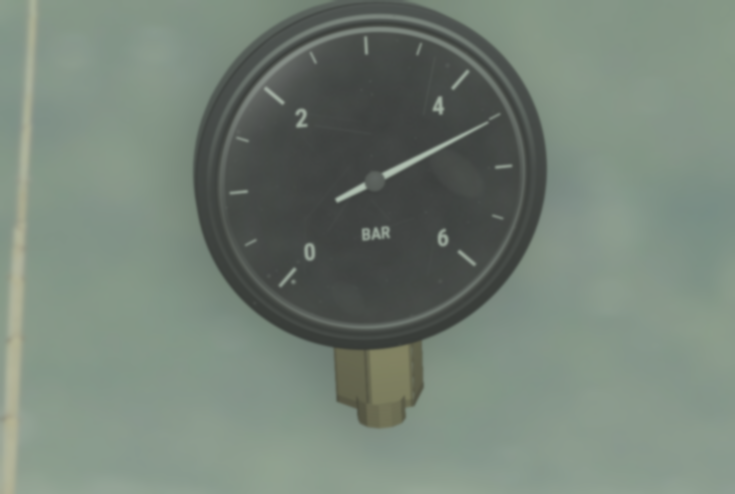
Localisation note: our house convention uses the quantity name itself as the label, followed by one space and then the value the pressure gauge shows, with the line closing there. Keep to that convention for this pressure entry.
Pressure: 4.5 bar
